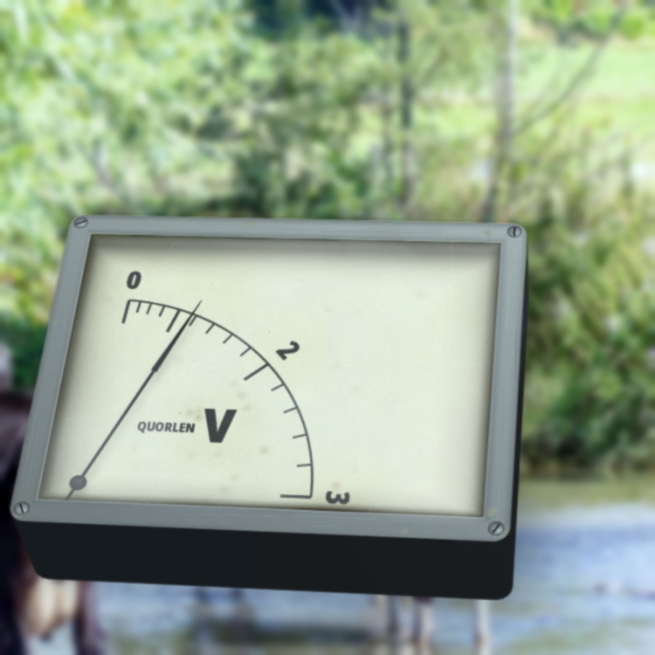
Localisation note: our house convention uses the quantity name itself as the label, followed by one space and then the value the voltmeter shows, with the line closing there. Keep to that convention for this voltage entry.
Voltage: 1.2 V
